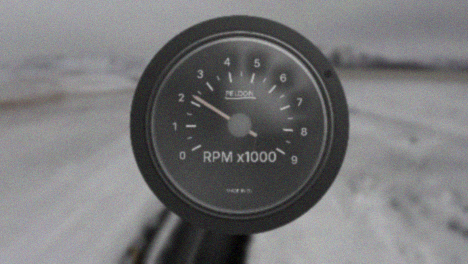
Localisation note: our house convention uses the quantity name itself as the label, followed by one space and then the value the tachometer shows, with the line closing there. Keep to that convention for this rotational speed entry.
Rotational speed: 2250 rpm
